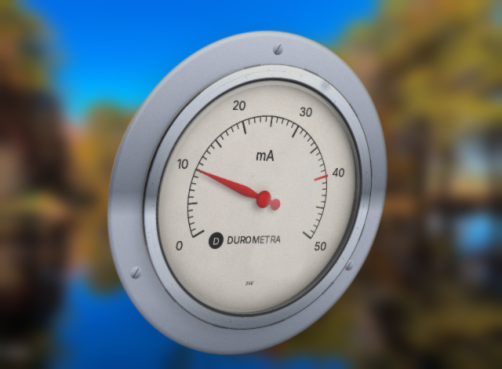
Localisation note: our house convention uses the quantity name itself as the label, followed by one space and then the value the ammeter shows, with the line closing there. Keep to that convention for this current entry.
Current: 10 mA
